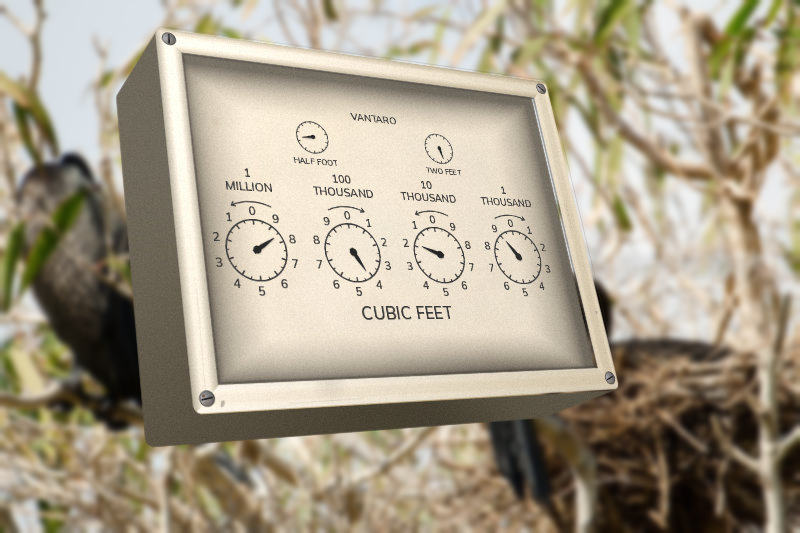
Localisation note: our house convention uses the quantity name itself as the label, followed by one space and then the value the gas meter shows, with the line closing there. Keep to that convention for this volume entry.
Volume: 841900 ft³
